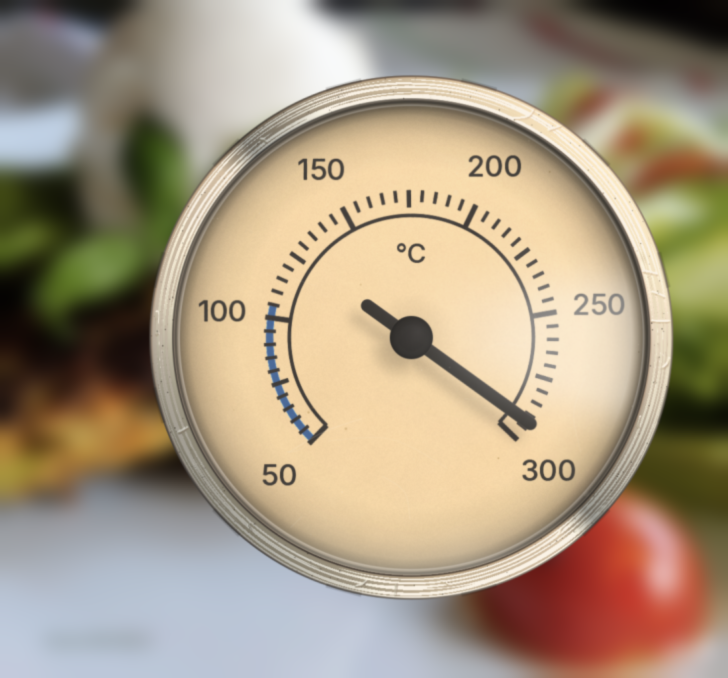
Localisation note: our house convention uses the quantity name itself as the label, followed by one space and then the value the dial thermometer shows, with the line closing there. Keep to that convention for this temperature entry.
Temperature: 292.5 °C
